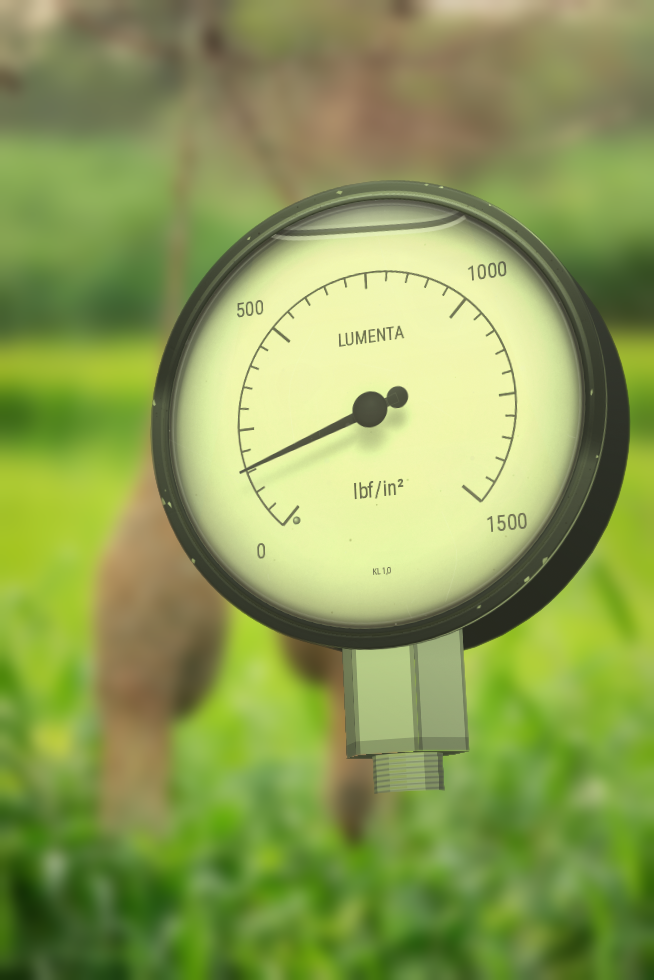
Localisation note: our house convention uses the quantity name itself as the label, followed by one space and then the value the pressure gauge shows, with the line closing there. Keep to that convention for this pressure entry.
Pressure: 150 psi
